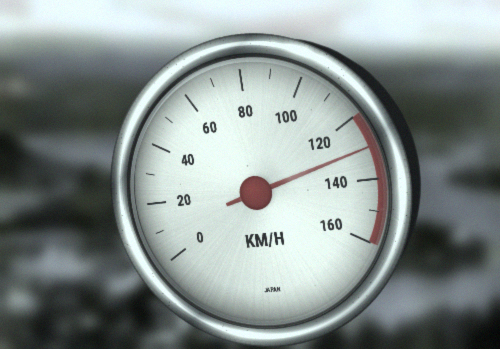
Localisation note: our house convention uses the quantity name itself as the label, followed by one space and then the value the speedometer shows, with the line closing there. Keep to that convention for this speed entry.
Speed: 130 km/h
